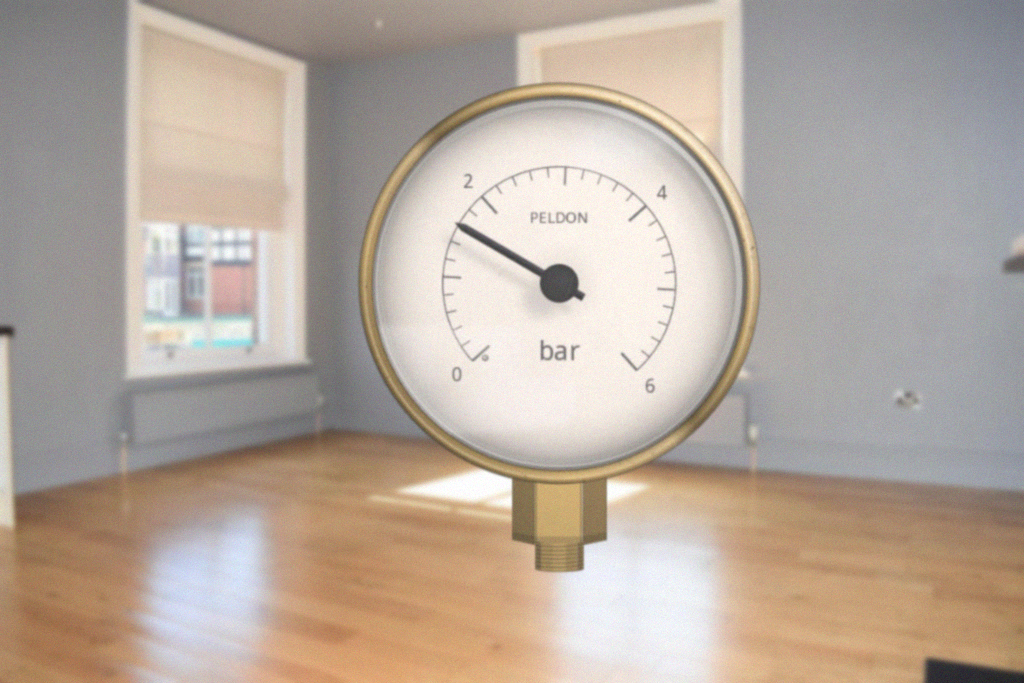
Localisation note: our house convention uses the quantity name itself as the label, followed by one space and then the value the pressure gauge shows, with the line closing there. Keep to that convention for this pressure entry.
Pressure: 1.6 bar
